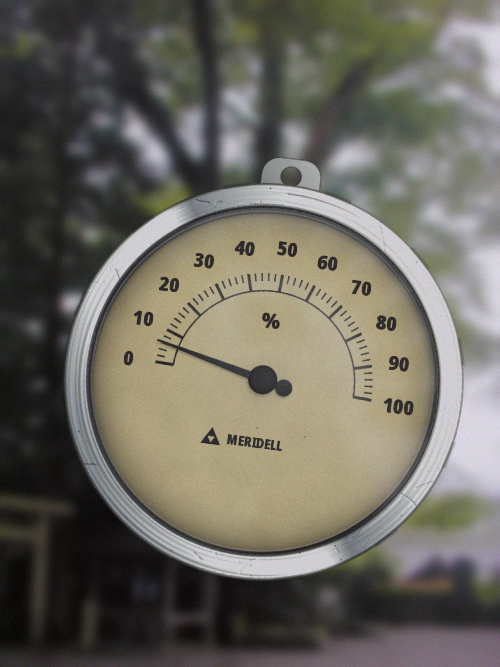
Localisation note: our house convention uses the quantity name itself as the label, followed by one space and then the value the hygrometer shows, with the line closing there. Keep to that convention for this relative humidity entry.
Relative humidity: 6 %
